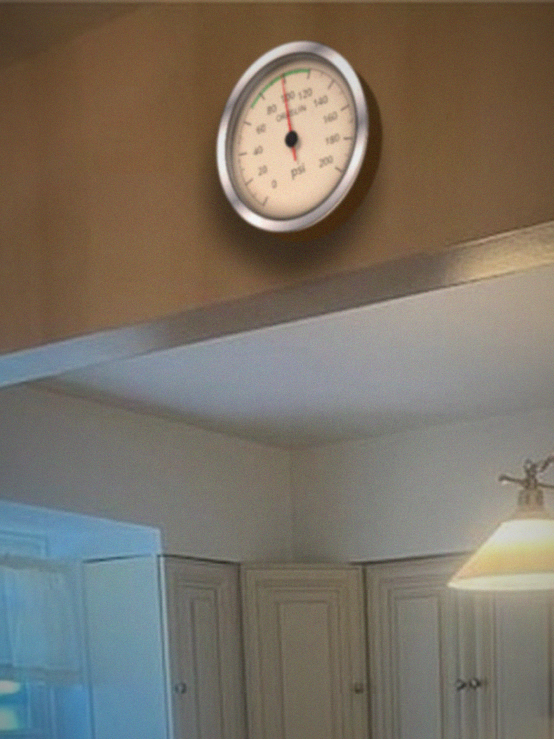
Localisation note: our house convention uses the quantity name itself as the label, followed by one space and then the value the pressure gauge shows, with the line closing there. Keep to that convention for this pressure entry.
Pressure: 100 psi
